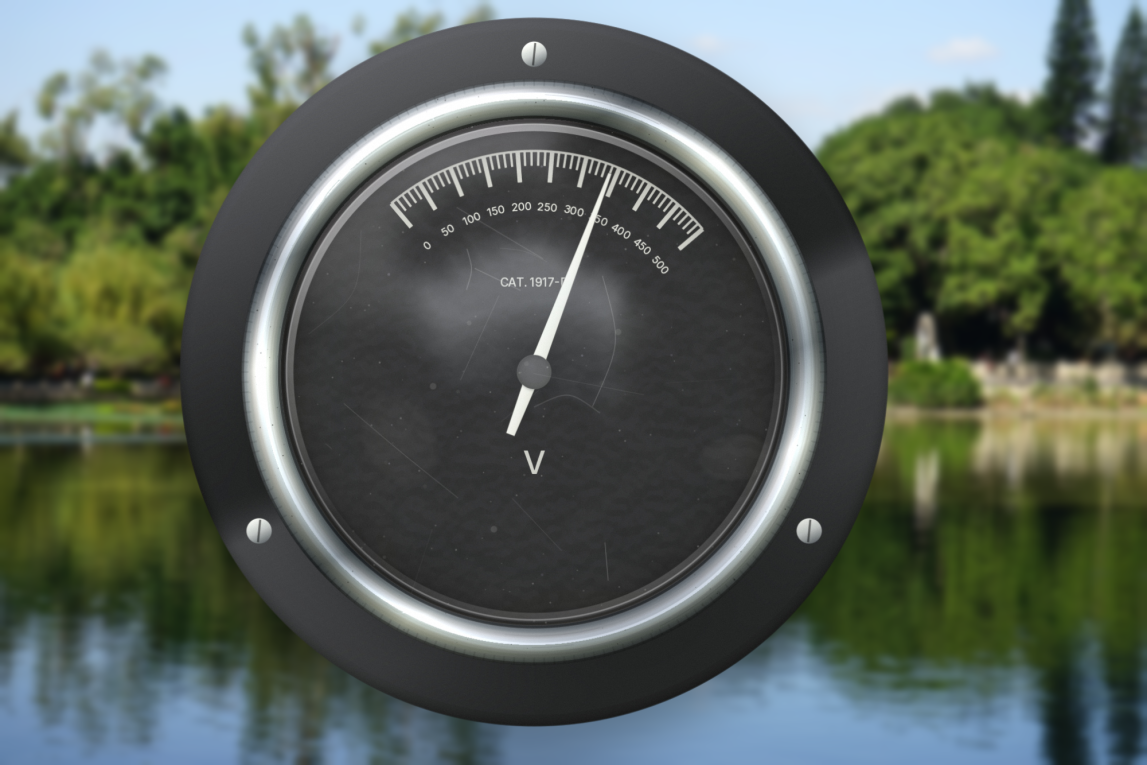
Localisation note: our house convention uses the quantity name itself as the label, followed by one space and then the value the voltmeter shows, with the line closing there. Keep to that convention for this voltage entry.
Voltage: 340 V
